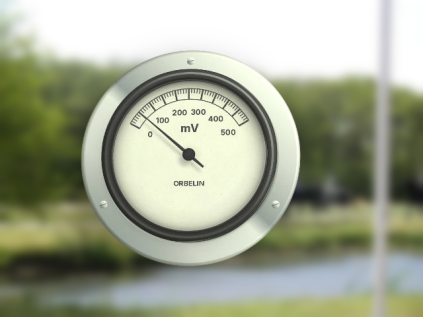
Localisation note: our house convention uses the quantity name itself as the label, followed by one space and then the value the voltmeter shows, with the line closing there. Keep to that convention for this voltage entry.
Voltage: 50 mV
